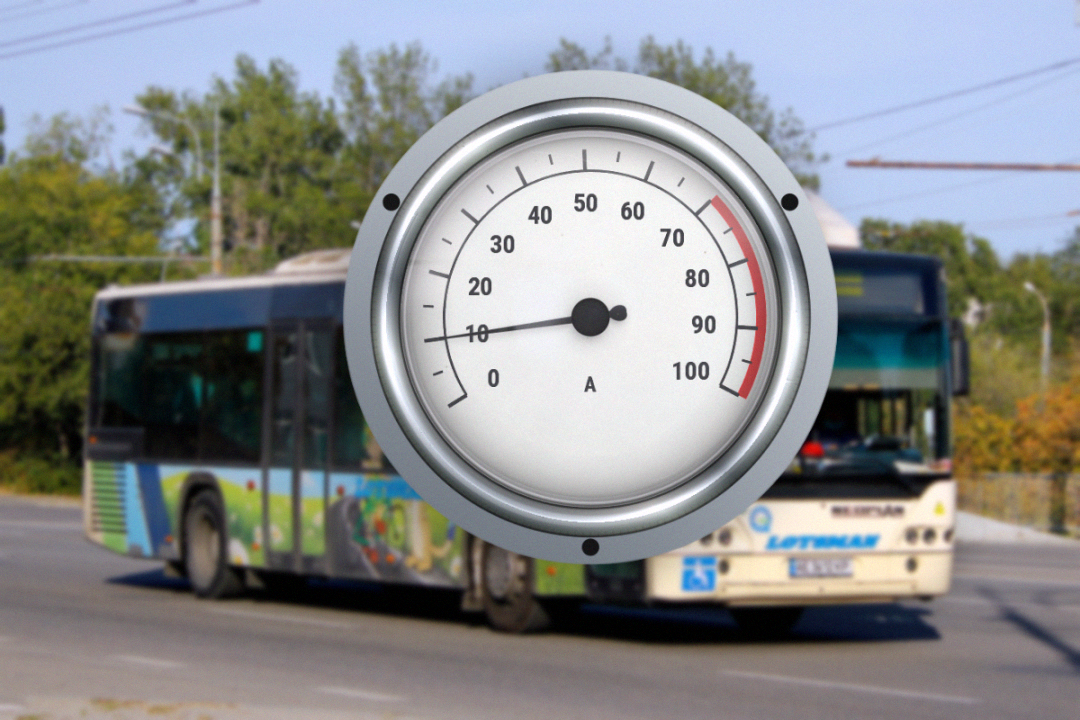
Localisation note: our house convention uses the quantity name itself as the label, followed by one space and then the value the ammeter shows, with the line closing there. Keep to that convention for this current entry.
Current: 10 A
